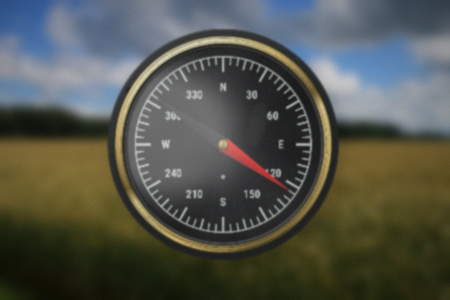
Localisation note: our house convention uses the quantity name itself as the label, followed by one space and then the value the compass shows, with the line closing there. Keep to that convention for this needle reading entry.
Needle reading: 125 °
